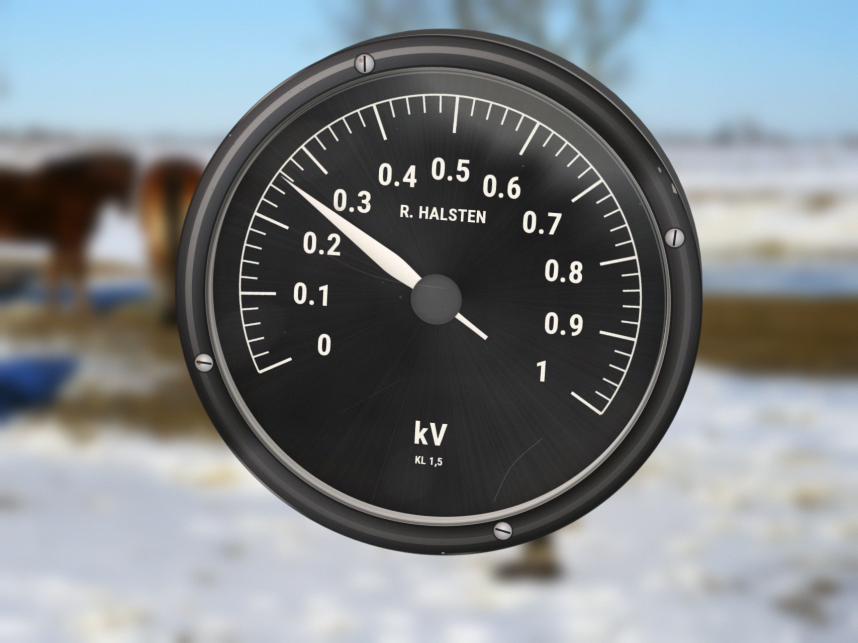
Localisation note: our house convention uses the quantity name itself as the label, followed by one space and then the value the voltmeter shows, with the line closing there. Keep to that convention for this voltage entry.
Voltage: 0.26 kV
